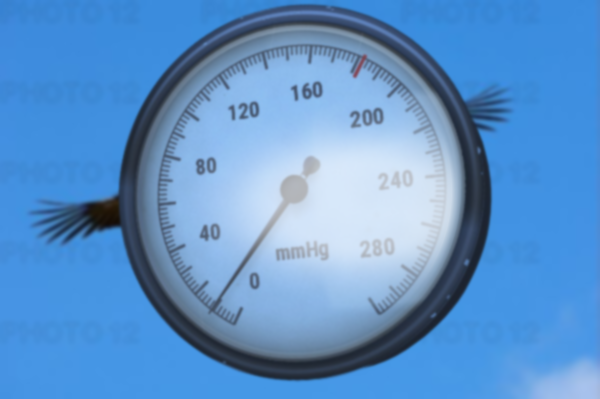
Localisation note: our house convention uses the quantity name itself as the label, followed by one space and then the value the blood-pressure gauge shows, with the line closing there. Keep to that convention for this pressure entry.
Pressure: 10 mmHg
